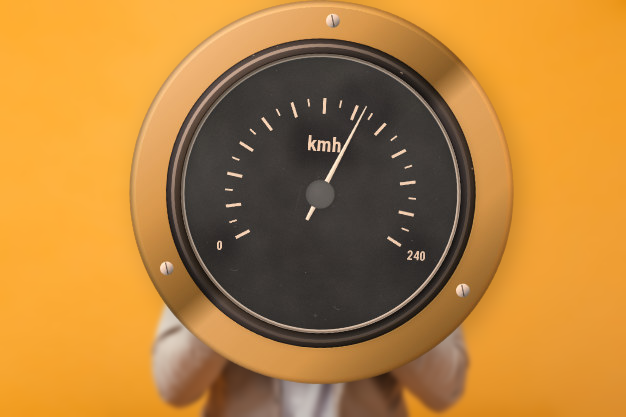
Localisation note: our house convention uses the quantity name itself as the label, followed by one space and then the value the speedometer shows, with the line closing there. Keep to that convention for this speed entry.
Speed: 145 km/h
